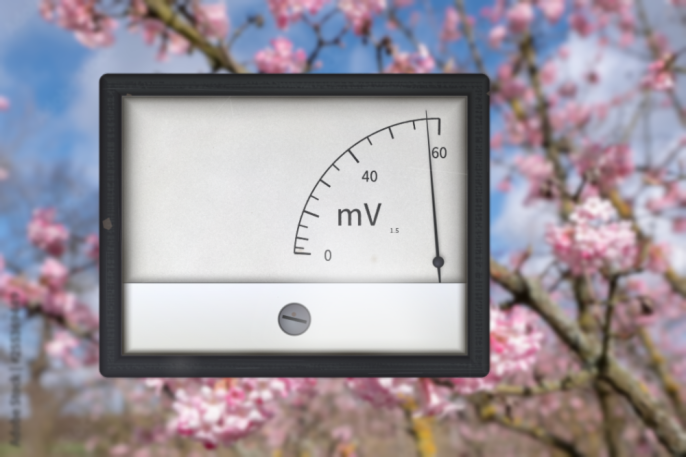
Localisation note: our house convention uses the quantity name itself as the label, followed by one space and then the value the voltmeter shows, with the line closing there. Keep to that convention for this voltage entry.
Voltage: 57.5 mV
